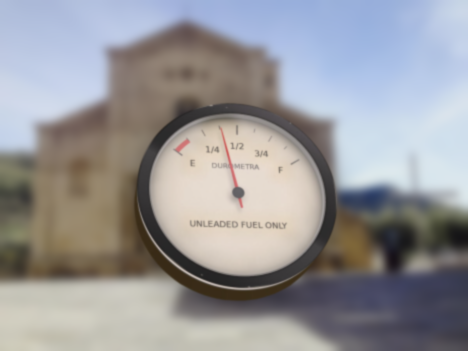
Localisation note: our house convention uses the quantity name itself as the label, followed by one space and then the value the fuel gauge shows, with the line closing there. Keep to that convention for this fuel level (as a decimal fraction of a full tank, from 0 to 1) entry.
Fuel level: 0.375
